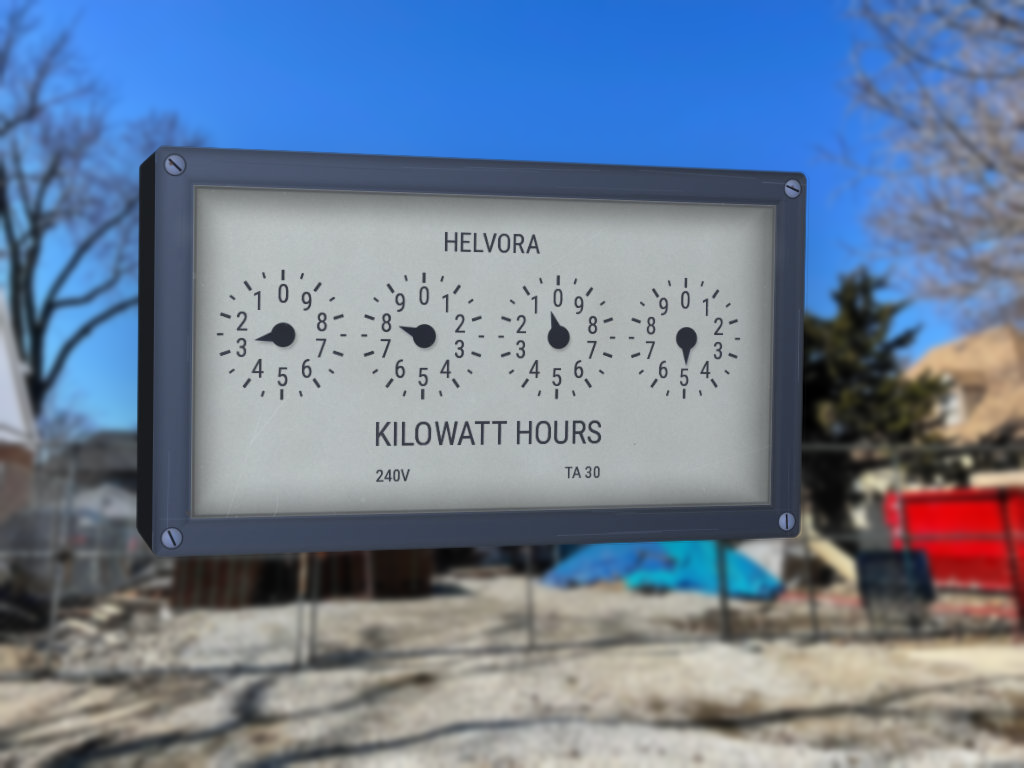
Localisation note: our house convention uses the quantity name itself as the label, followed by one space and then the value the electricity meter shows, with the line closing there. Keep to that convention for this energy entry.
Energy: 2805 kWh
